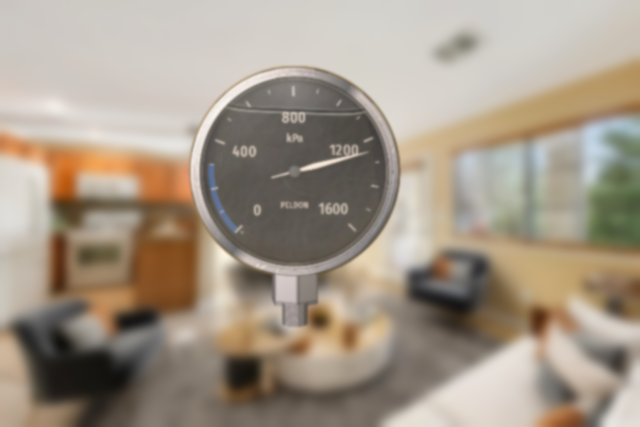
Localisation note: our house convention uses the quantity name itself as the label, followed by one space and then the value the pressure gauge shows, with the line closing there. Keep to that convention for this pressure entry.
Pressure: 1250 kPa
